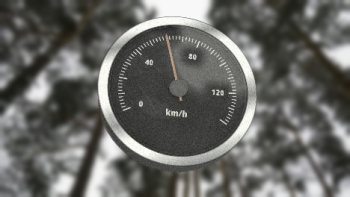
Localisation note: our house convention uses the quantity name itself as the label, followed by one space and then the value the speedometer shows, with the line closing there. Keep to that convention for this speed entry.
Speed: 60 km/h
